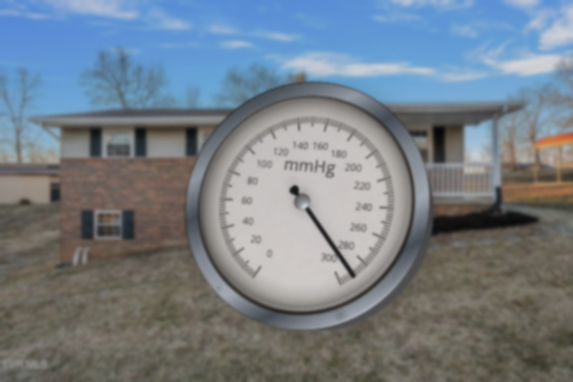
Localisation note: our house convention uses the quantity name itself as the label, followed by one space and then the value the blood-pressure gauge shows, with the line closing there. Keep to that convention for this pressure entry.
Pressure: 290 mmHg
